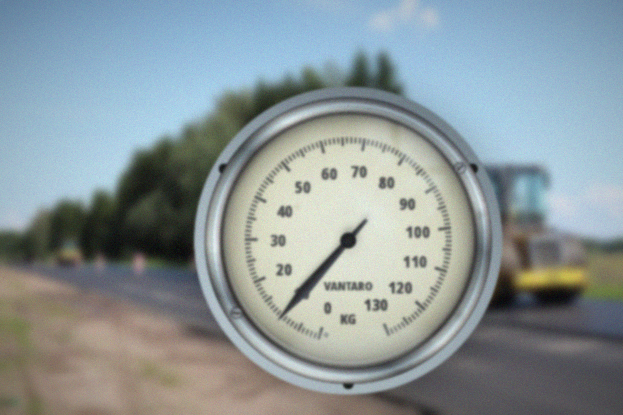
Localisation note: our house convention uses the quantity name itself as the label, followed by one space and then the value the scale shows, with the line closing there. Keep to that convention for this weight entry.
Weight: 10 kg
